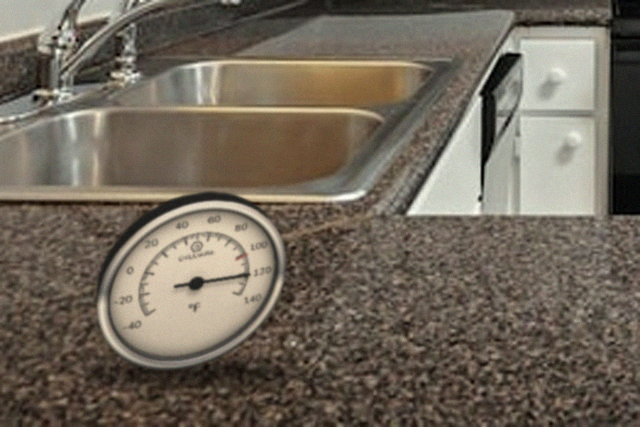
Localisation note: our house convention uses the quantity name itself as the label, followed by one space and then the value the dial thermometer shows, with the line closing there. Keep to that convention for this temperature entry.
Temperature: 120 °F
